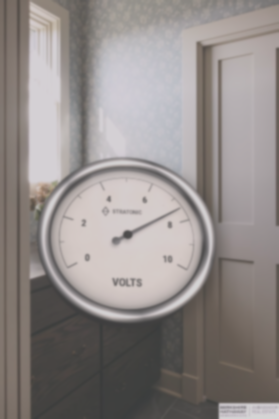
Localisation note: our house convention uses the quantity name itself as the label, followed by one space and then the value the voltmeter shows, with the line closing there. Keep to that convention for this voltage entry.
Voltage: 7.5 V
